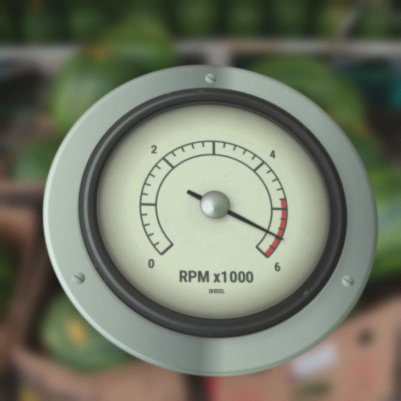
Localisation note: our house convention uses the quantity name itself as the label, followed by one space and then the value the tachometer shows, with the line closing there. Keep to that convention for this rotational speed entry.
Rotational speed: 5600 rpm
